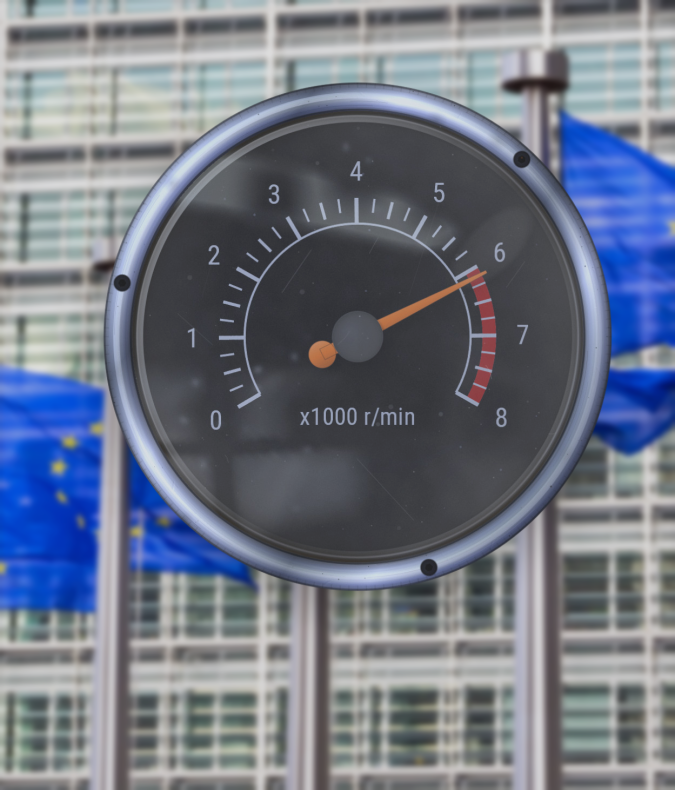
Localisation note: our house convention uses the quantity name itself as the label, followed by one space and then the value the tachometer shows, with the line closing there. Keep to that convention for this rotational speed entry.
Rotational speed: 6125 rpm
